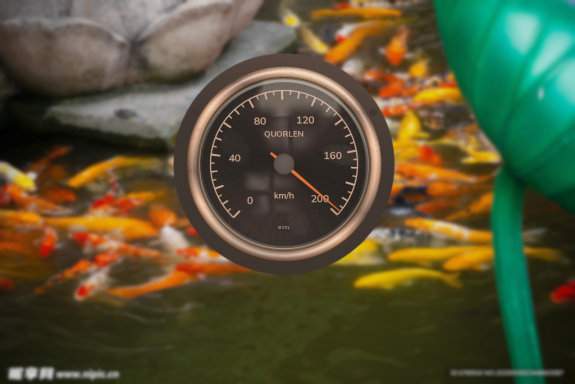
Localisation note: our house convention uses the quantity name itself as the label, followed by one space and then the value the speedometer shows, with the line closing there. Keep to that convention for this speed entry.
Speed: 197.5 km/h
